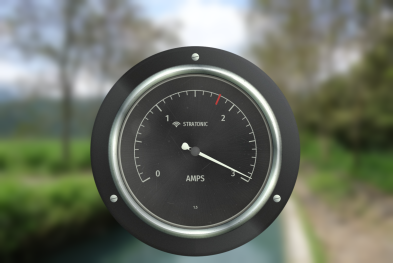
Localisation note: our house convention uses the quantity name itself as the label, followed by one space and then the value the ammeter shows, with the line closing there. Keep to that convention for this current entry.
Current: 2.95 A
